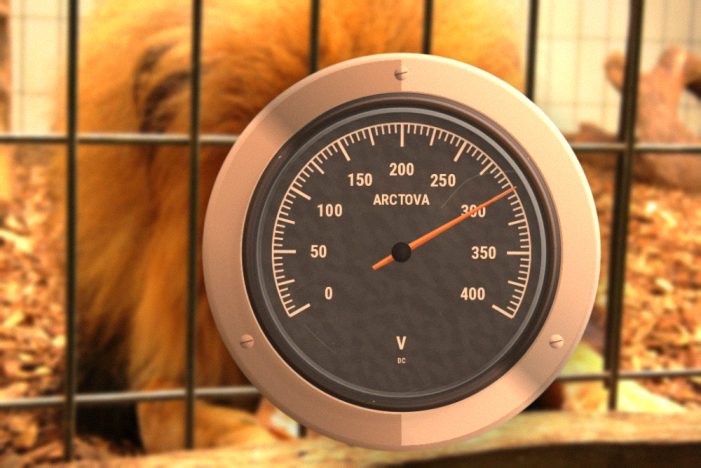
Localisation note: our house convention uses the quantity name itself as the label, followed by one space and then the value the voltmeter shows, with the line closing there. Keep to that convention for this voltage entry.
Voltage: 300 V
